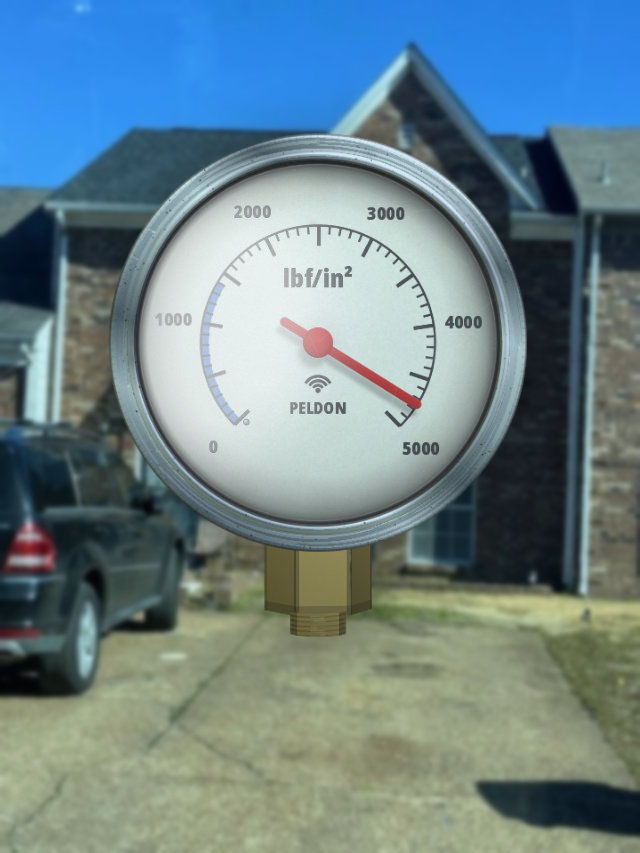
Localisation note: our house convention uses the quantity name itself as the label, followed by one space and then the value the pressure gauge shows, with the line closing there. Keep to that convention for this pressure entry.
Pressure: 4750 psi
